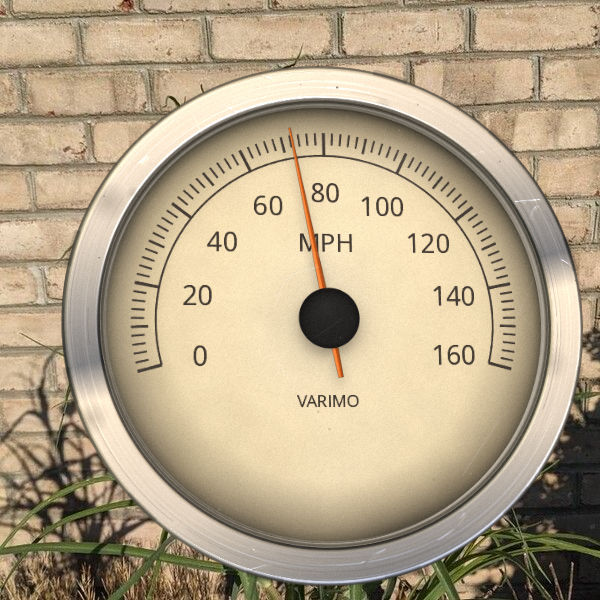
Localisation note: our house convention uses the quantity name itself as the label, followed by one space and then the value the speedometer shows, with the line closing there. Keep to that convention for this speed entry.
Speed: 72 mph
